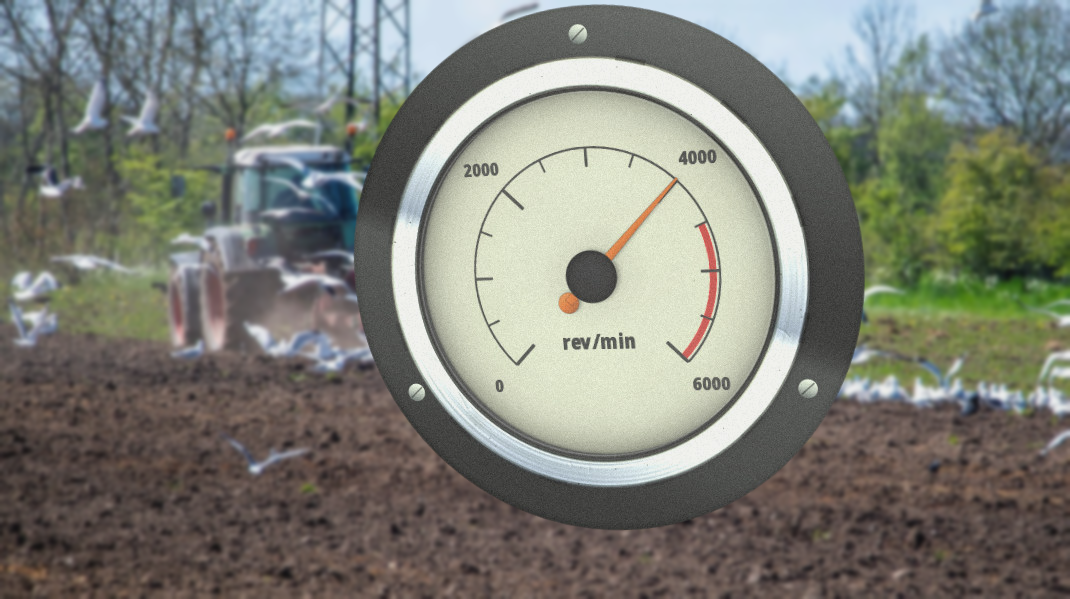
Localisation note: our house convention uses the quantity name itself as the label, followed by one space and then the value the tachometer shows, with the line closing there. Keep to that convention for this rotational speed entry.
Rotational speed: 4000 rpm
